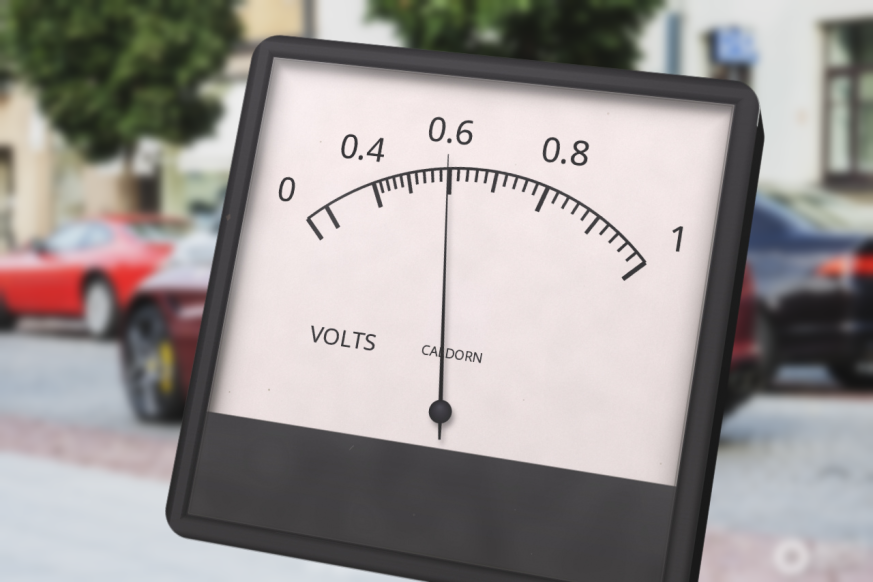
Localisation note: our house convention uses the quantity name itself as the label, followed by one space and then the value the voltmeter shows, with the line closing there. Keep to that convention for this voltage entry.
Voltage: 0.6 V
